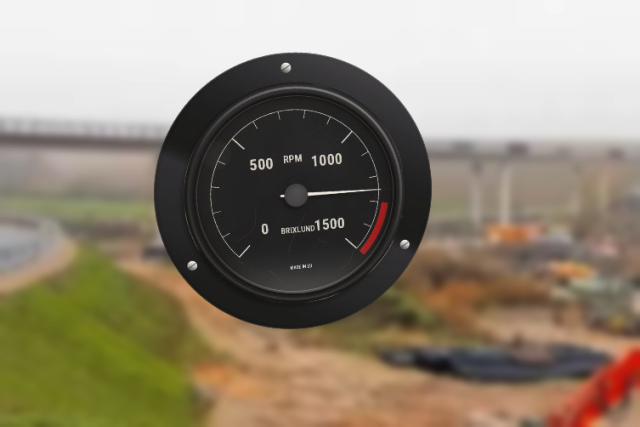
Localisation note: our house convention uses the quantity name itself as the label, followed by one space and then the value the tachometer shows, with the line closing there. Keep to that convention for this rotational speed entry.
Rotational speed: 1250 rpm
